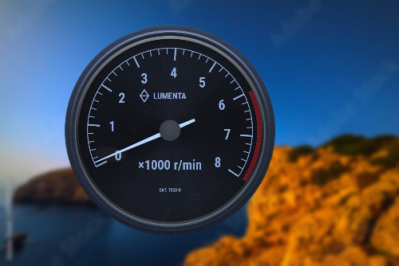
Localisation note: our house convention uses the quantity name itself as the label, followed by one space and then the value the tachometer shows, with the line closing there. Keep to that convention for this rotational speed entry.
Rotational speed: 100 rpm
